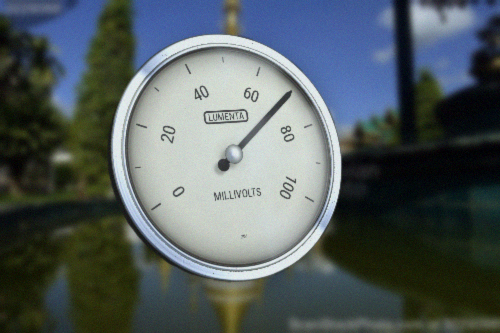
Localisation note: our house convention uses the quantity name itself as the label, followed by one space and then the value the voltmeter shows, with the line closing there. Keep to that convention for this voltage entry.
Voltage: 70 mV
